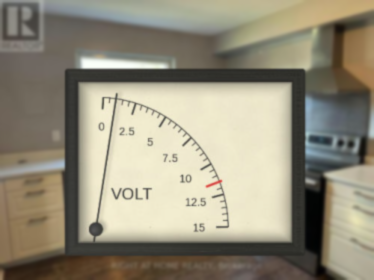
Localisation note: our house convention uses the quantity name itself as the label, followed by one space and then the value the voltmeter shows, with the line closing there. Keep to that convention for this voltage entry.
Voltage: 1 V
